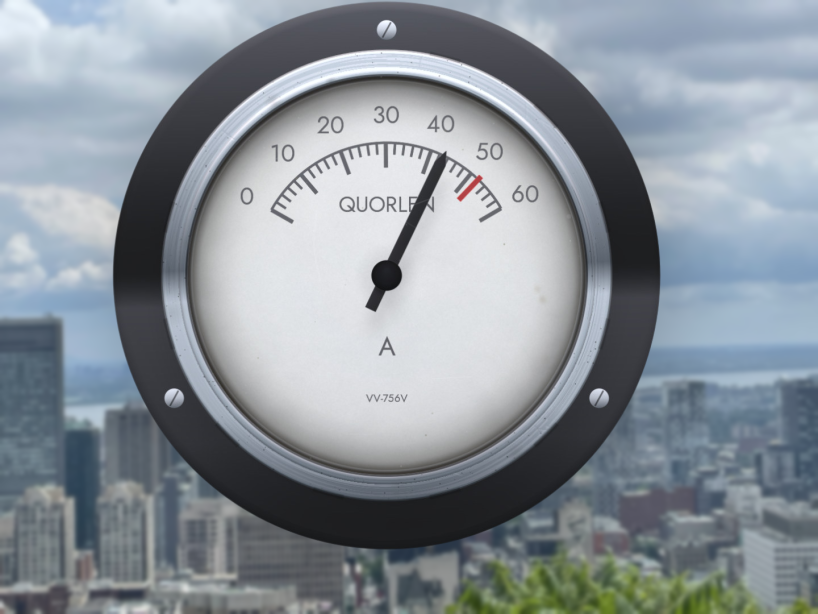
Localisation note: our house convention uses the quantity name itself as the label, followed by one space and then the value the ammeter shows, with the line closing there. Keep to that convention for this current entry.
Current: 43 A
